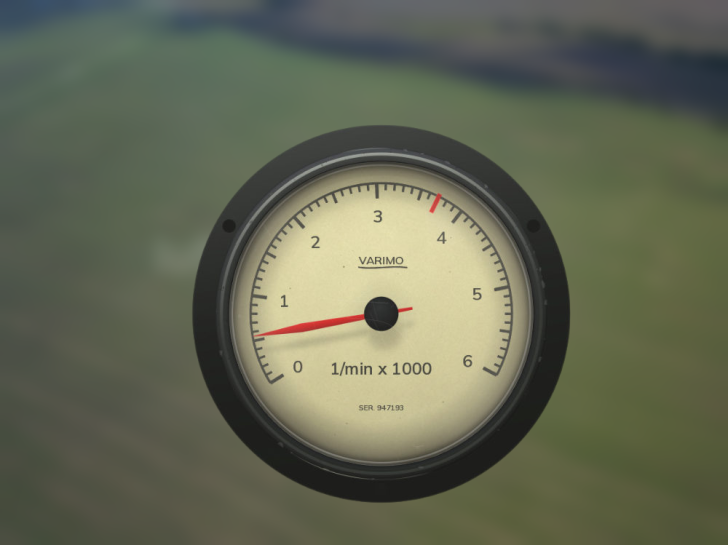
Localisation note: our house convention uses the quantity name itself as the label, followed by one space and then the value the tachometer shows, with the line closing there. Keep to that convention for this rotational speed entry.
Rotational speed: 550 rpm
